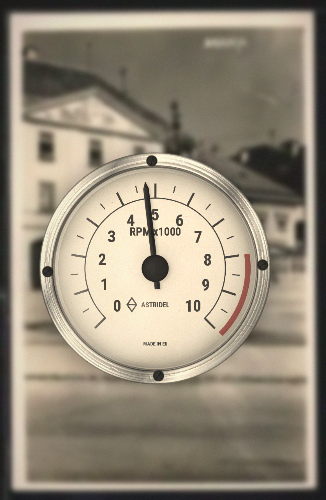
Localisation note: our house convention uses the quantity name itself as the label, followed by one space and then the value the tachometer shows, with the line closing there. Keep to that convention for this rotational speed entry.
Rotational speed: 4750 rpm
